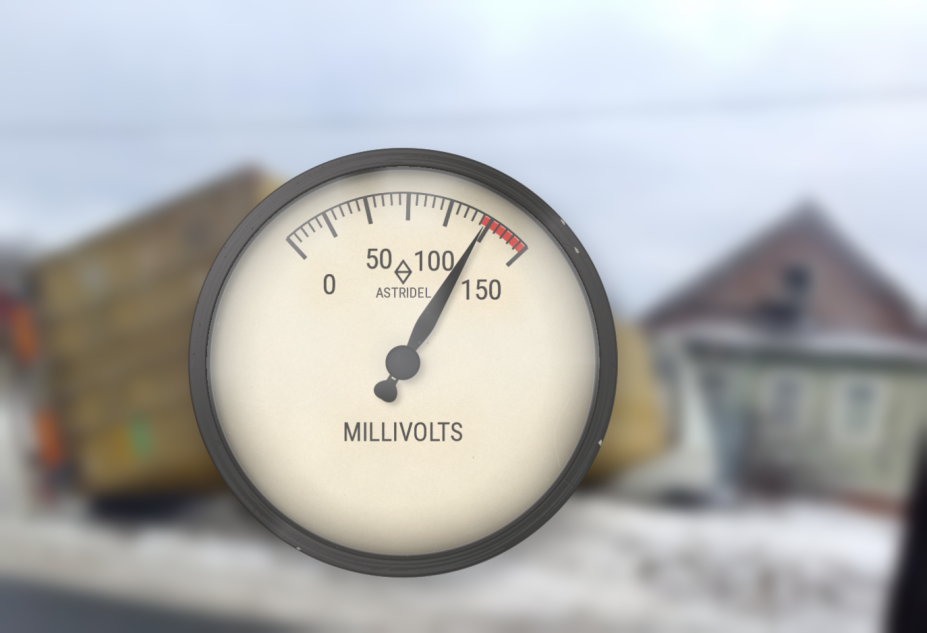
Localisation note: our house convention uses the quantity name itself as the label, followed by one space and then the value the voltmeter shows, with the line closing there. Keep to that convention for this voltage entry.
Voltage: 122.5 mV
